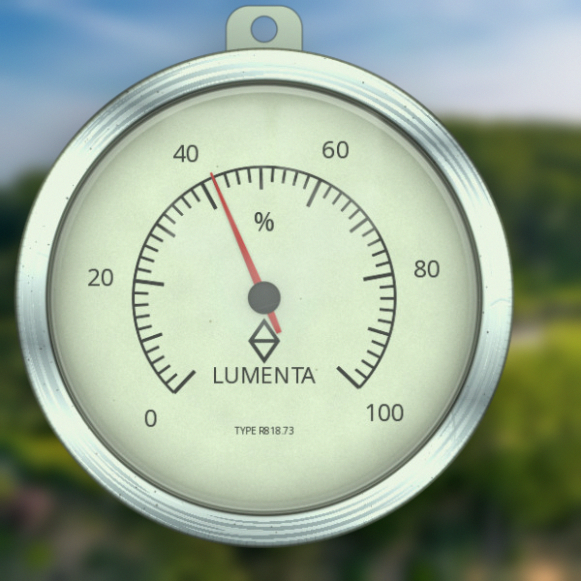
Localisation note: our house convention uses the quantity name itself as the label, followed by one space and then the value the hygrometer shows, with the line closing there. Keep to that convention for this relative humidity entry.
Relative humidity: 42 %
